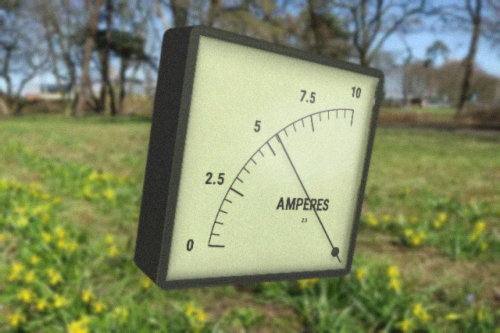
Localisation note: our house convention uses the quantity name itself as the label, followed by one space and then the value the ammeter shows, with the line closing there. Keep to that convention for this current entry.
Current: 5.5 A
